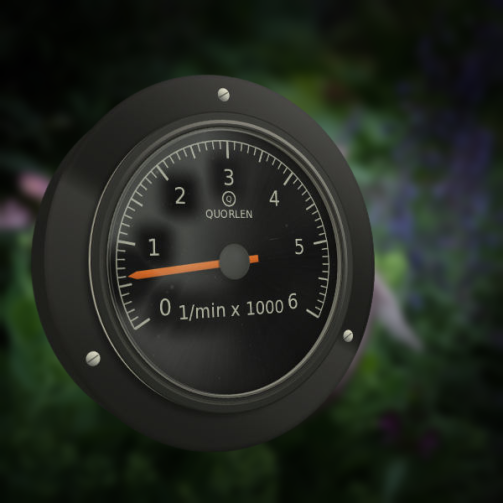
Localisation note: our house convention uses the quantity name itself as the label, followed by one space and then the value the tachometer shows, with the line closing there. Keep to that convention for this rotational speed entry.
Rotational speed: 600 rpm
